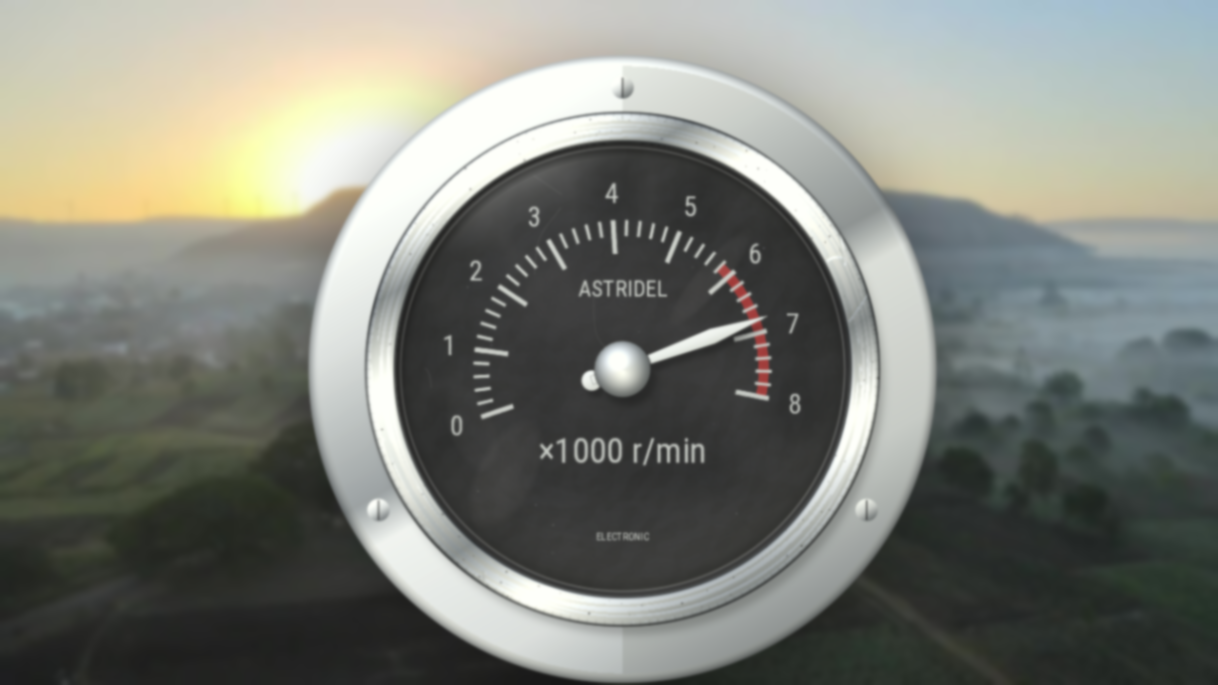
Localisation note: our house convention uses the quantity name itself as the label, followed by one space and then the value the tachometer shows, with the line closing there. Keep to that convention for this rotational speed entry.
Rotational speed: 6800 rpm
